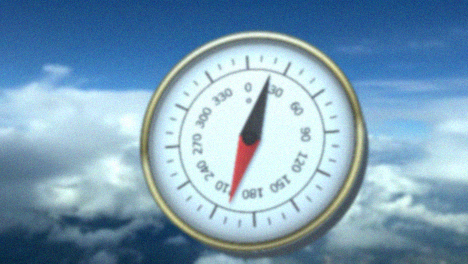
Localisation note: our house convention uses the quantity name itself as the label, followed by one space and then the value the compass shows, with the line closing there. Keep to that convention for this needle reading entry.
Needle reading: 200 °
